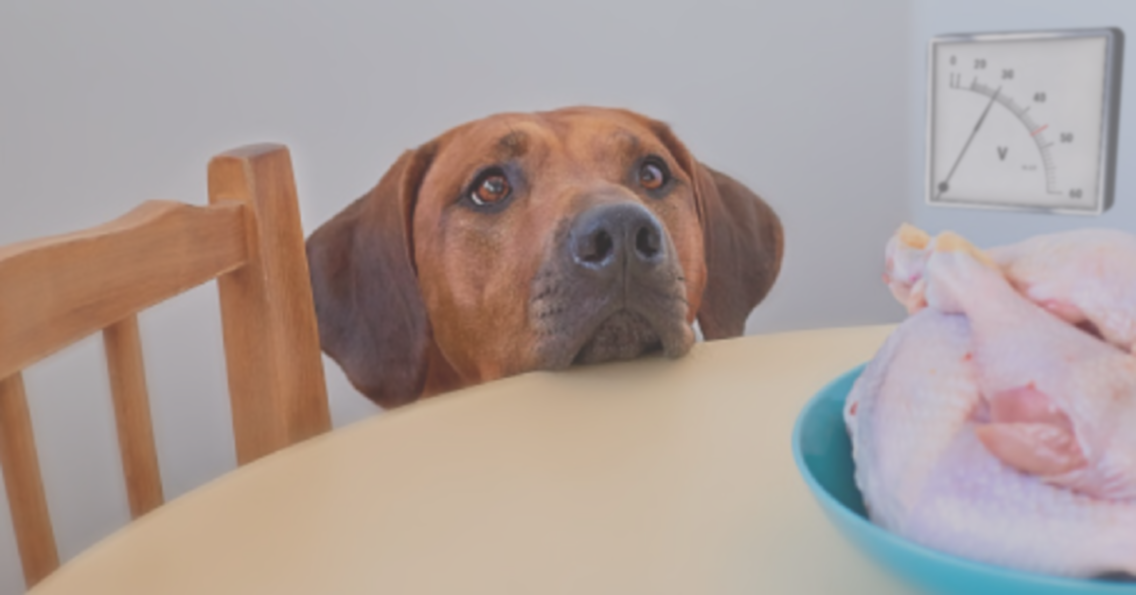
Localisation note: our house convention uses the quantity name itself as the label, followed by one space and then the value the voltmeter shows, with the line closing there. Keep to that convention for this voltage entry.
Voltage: 30 V
